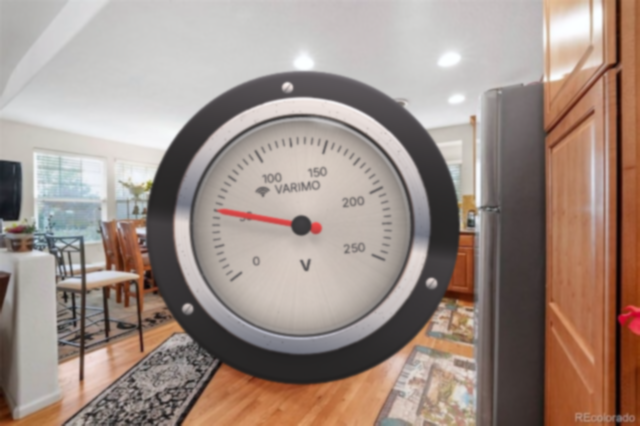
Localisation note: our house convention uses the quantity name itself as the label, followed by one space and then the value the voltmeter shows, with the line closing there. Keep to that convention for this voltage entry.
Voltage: 50 V
